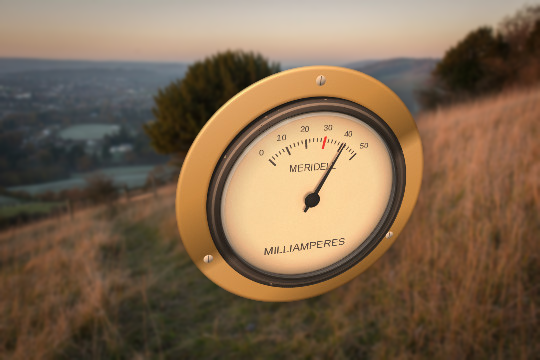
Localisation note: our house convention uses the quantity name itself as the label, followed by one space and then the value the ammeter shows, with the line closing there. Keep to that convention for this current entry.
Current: 40 mA
